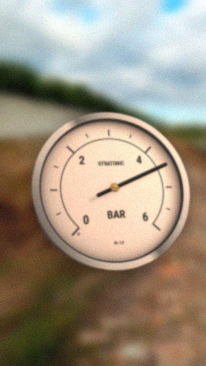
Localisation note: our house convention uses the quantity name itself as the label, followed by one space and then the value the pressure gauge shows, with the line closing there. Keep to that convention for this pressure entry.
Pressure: 4.5 bar
